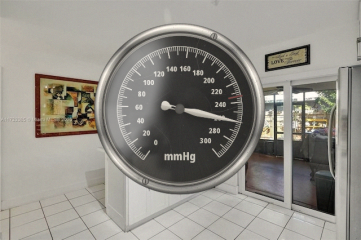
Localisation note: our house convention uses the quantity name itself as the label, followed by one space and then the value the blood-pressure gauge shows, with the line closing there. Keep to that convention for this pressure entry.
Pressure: 260 mmHg
